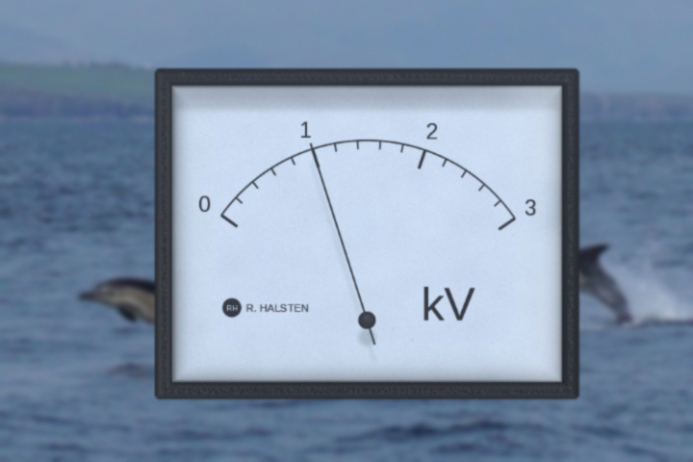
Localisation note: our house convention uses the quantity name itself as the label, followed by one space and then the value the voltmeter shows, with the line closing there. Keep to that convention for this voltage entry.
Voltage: 1 kV
